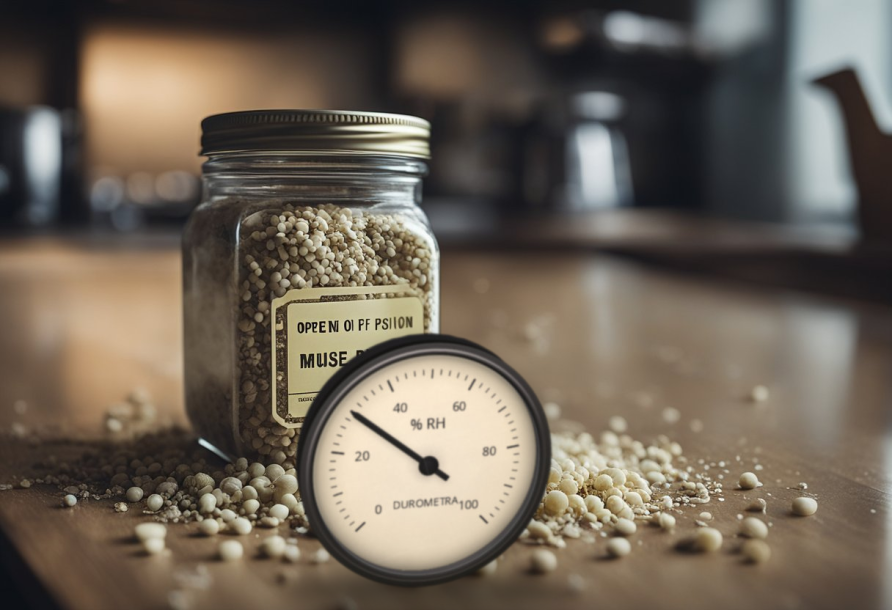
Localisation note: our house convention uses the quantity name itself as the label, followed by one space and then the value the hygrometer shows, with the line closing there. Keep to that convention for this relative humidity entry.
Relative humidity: 30 %
